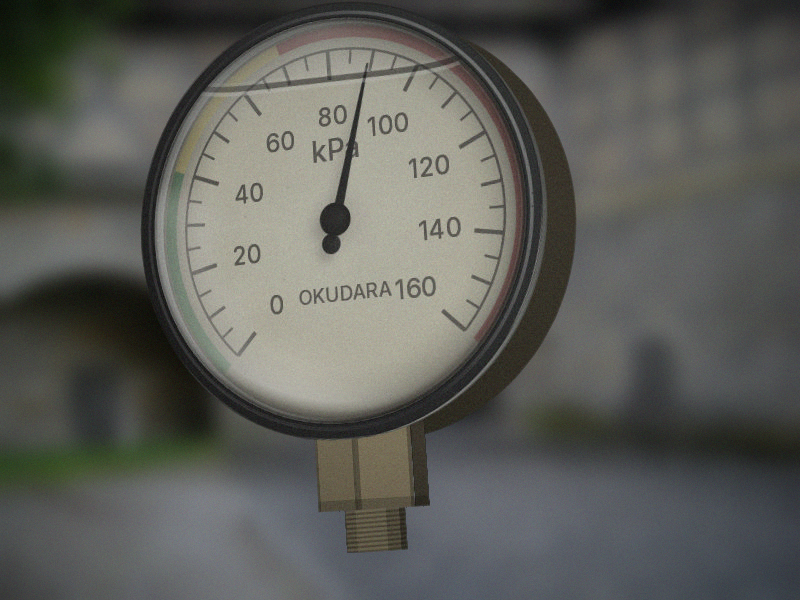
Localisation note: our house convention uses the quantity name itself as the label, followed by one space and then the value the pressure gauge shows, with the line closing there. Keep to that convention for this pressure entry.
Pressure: 90 kPa
